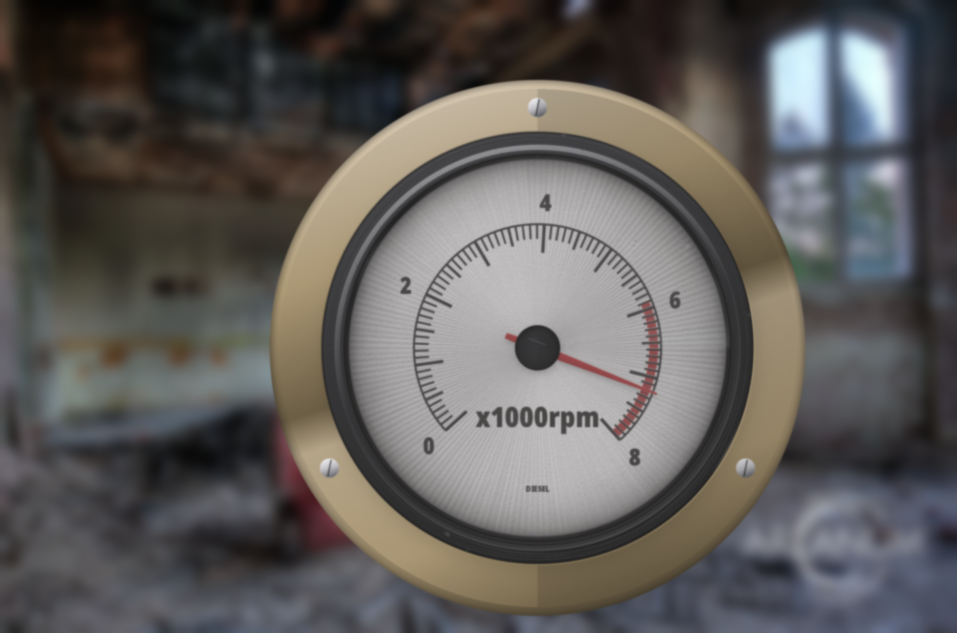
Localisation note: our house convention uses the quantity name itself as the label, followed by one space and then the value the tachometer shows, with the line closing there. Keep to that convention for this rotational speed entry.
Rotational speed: 7200 rpm
